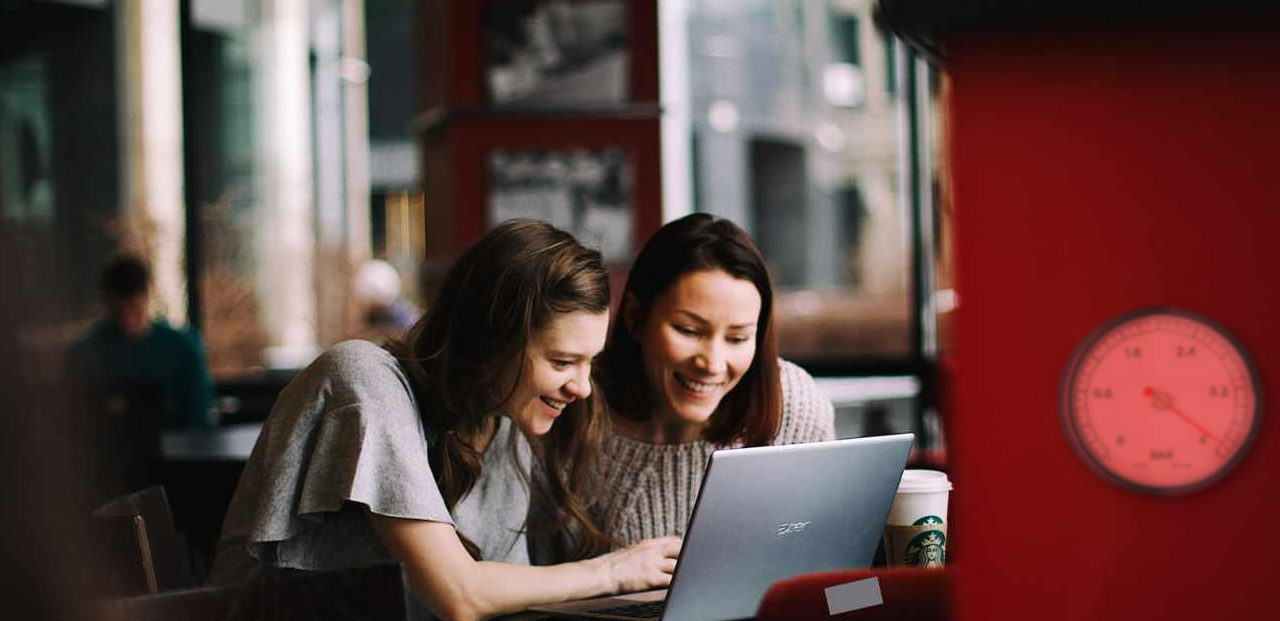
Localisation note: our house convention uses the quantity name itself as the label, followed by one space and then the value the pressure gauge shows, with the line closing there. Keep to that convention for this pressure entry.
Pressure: 3.9 bar
